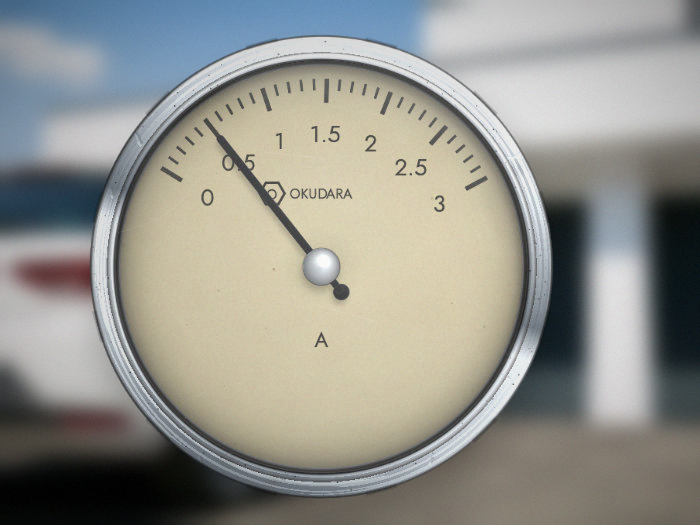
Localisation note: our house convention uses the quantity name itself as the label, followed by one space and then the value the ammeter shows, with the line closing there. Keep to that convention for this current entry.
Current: 0.5 A
